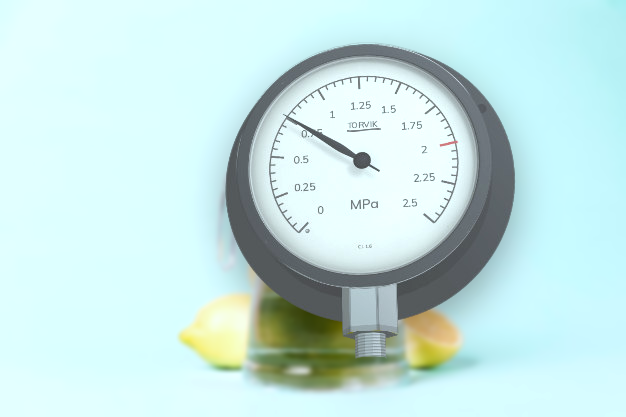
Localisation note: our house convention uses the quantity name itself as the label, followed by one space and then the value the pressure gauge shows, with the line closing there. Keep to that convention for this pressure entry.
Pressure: 0.75 MPa
